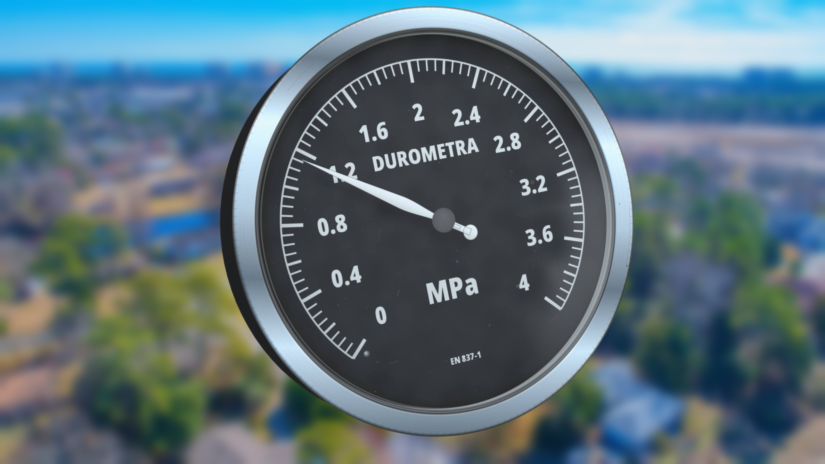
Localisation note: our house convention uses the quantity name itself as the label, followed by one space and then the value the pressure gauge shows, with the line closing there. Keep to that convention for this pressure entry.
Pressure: 1.15 MPa
